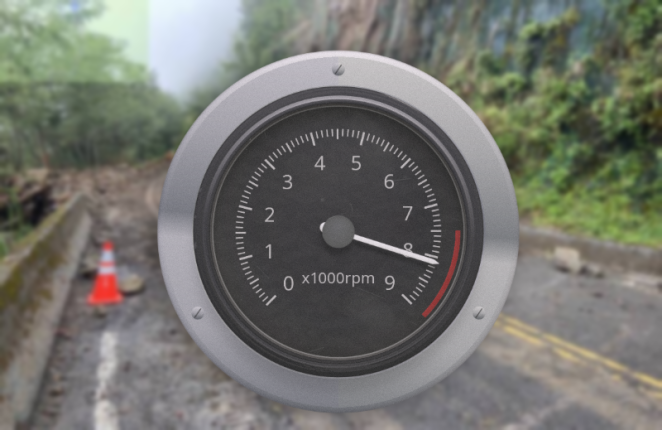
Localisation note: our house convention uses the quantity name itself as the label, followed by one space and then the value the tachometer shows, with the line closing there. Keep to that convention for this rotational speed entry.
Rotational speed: 8100 rpm
